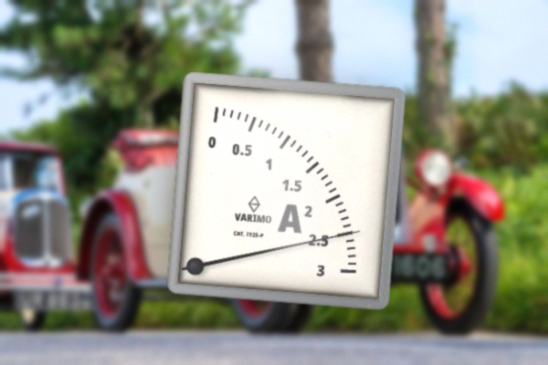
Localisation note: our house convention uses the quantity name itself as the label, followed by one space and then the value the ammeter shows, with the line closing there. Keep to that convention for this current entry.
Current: 2.5 A
